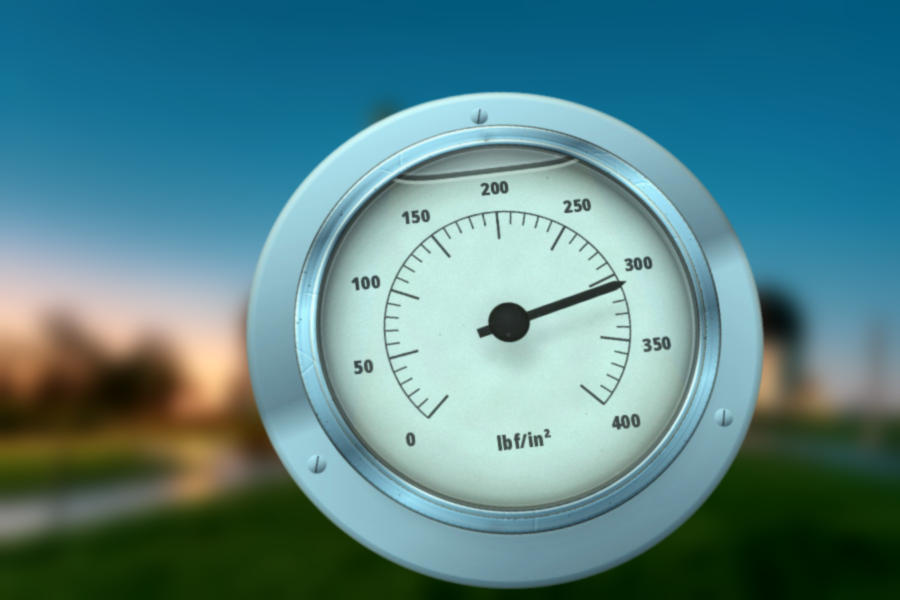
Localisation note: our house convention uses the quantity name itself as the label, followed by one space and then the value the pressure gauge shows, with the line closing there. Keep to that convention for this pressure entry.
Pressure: 310 psi
